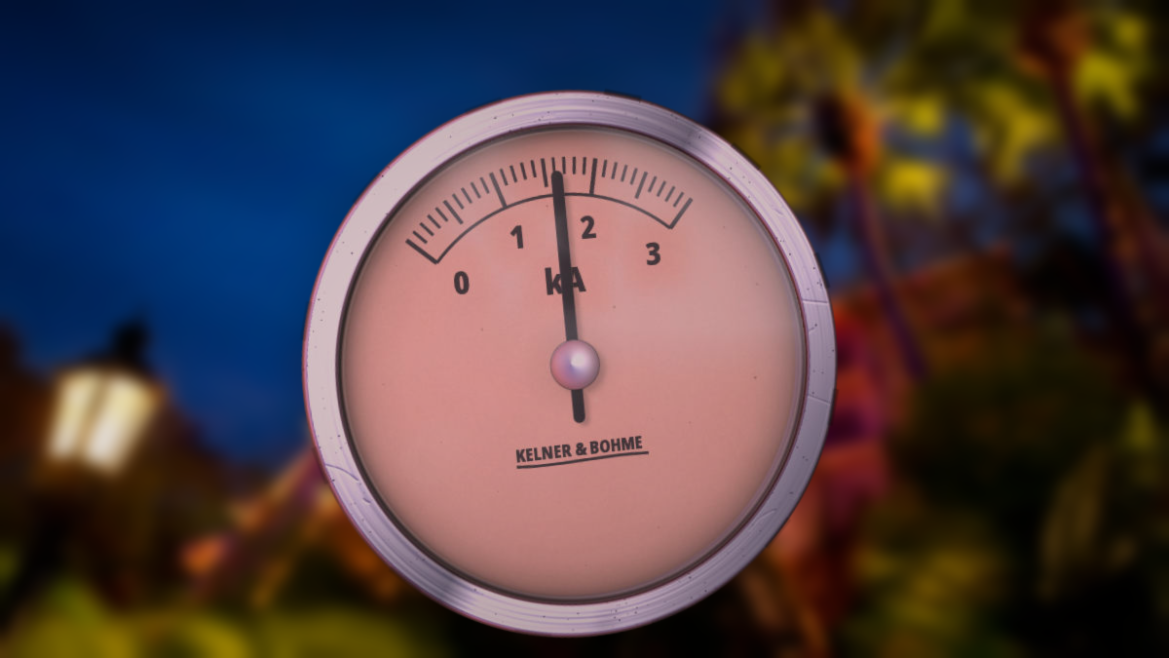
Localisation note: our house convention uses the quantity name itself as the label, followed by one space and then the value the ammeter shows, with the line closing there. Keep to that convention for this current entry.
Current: 1.6 kA
